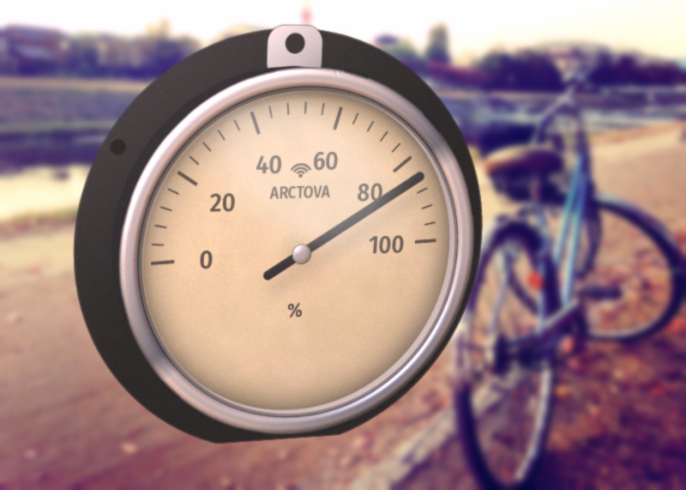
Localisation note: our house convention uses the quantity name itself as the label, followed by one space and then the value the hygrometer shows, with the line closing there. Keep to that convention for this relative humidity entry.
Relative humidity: 84 %
